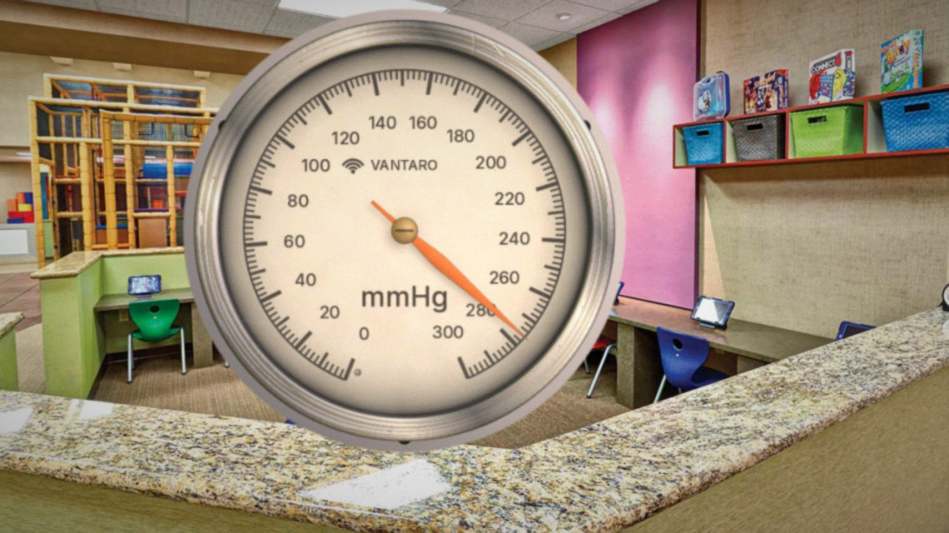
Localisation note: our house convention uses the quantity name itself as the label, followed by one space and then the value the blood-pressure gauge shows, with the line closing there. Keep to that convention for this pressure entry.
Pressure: 276 mmHg
